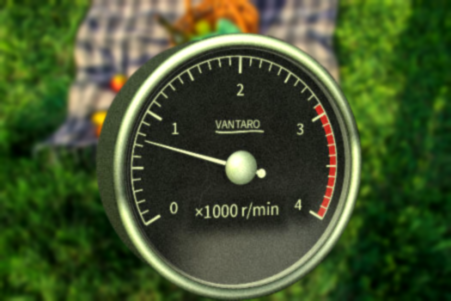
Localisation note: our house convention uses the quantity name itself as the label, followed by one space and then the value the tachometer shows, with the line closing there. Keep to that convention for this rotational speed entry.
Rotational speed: 750 rpm
